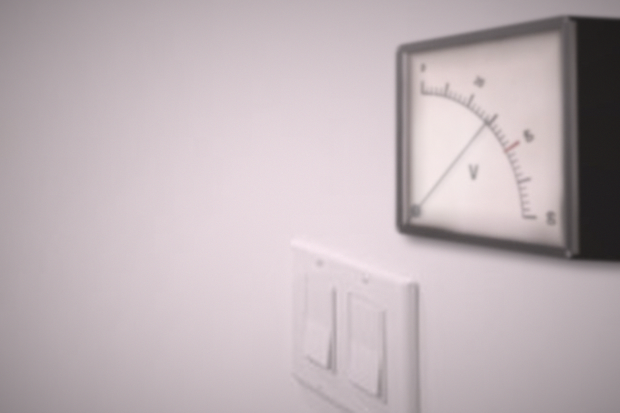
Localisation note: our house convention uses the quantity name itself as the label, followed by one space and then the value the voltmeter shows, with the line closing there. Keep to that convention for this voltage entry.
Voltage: 30 V
